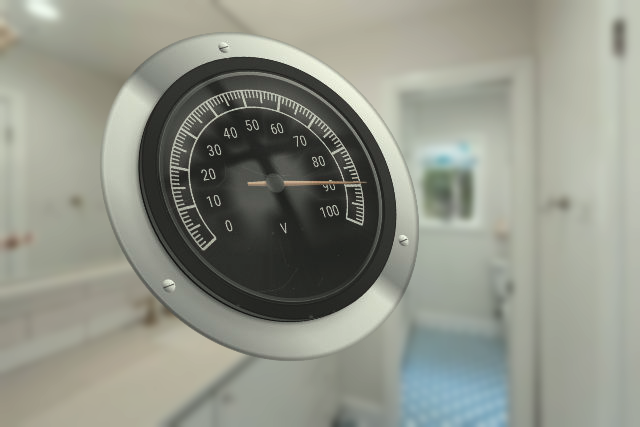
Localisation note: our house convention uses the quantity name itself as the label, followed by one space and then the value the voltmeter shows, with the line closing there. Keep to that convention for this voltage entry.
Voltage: 90 V
